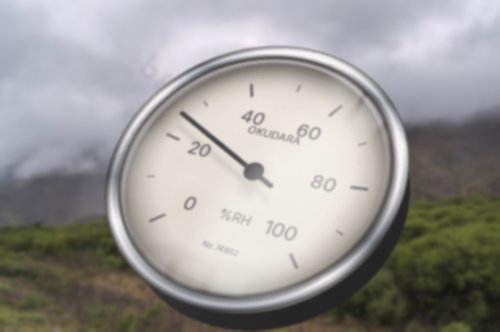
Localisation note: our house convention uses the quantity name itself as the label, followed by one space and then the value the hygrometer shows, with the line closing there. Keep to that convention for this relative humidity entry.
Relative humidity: 25 %
